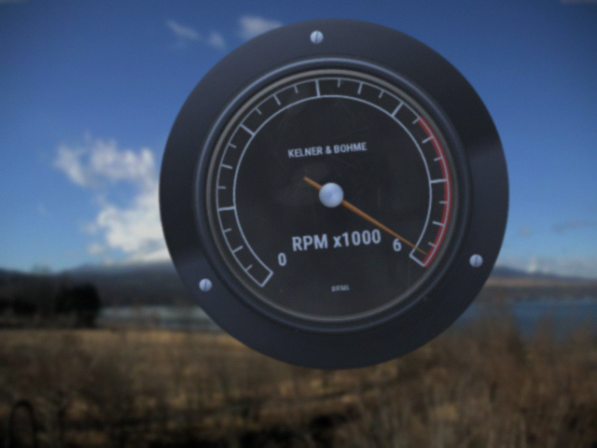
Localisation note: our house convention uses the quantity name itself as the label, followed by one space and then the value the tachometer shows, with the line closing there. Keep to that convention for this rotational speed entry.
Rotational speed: 5875 rpm
